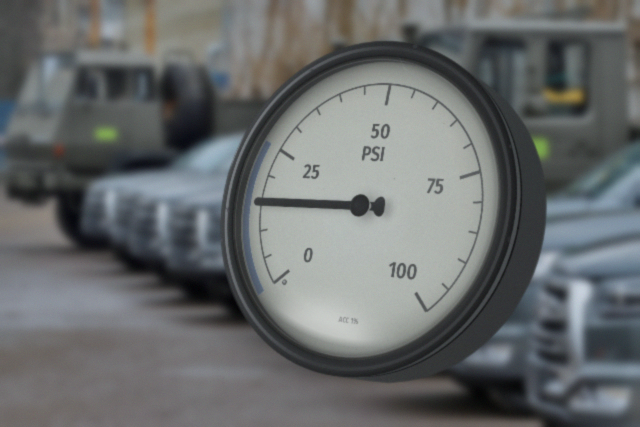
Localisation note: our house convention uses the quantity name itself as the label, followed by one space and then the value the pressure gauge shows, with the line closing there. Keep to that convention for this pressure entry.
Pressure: 15 psi
